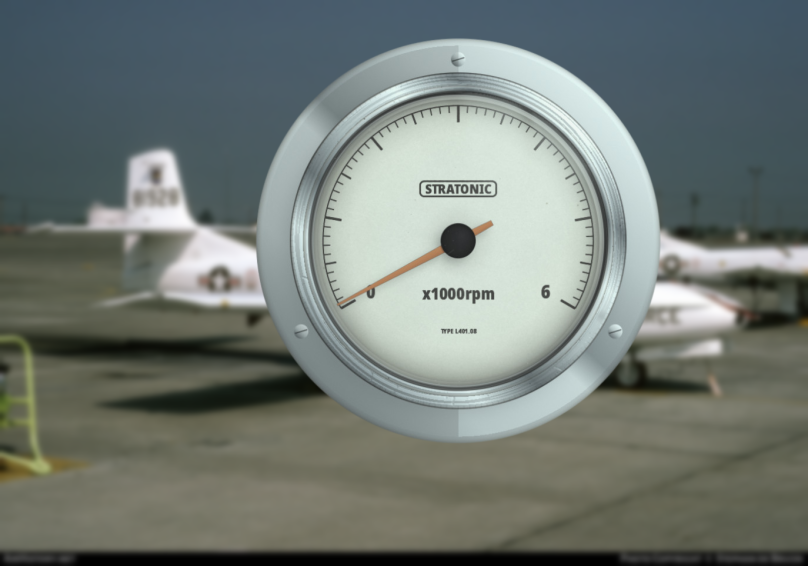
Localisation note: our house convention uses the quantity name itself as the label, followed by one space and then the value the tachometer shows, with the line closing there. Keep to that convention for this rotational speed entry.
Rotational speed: 50 rpm
